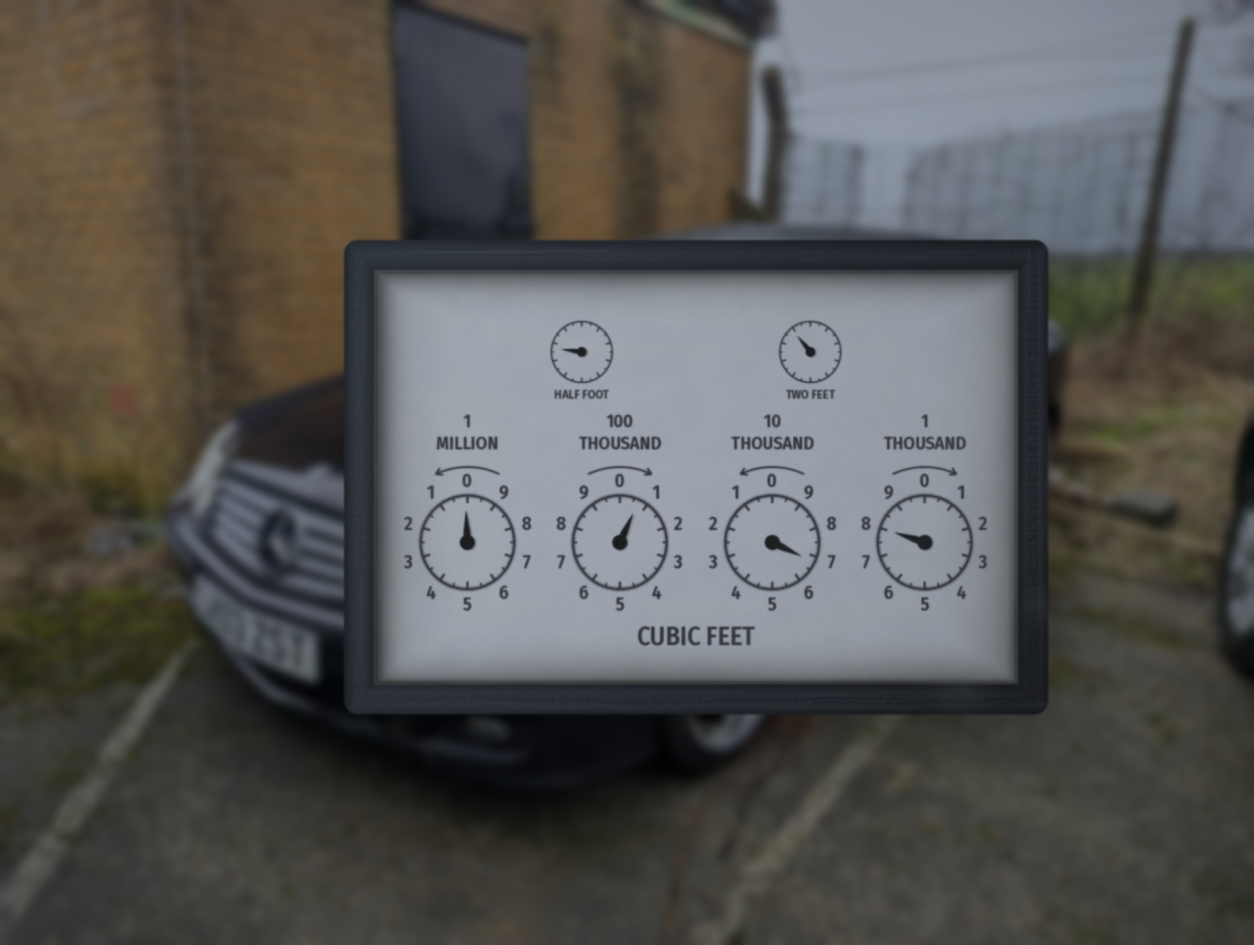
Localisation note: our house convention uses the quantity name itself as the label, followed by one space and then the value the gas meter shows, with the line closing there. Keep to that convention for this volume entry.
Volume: 6800 ft³
